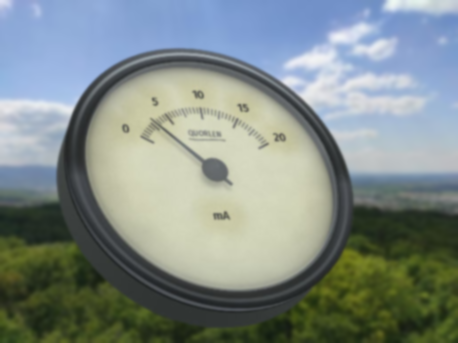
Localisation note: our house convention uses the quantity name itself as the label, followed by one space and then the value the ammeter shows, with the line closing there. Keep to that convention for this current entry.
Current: 2.5 mA
